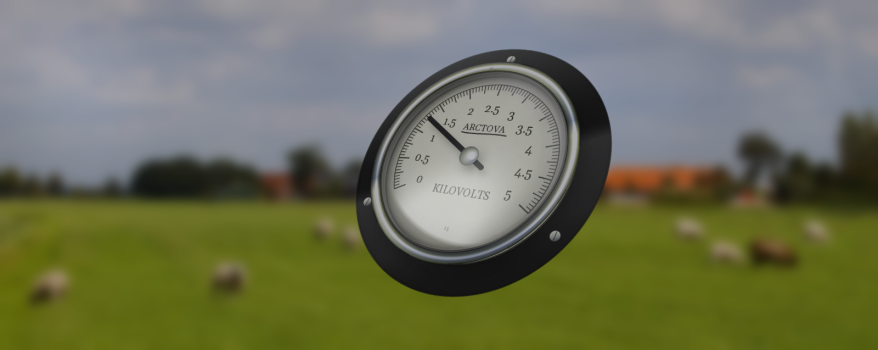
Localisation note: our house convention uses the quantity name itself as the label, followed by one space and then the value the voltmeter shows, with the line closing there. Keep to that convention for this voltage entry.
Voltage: 1.25 kV
